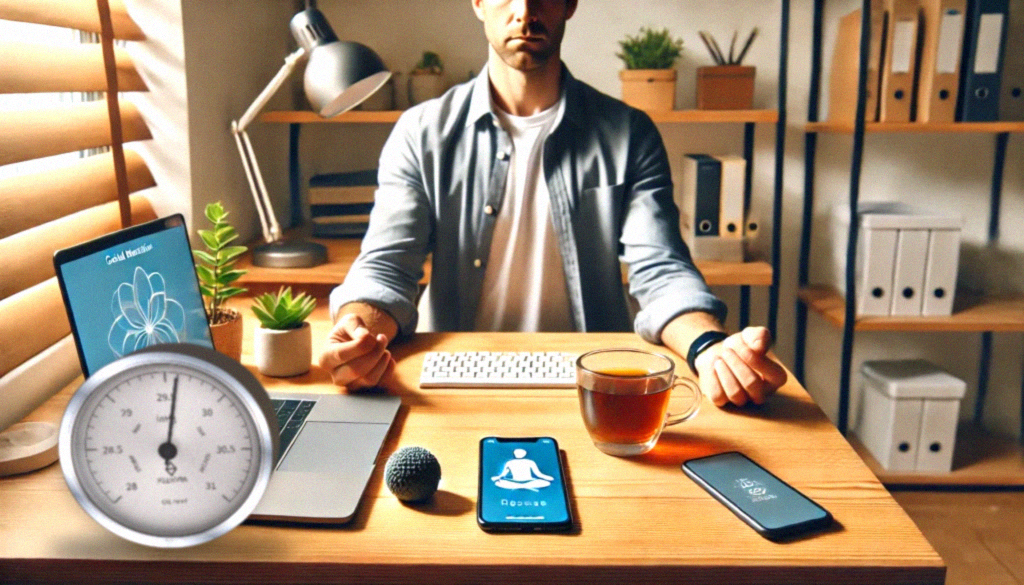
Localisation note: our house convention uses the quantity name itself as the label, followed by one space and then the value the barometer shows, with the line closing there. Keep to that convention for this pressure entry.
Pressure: 29.6 inHg
